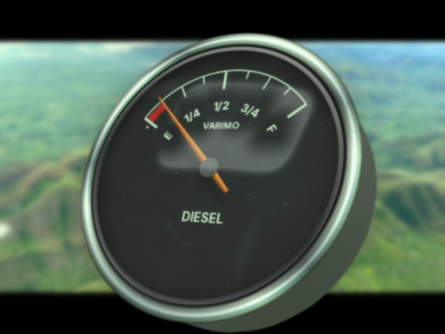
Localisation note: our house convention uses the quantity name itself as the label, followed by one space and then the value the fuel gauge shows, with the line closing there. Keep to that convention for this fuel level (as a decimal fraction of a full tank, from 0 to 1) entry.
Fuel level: 0.125
